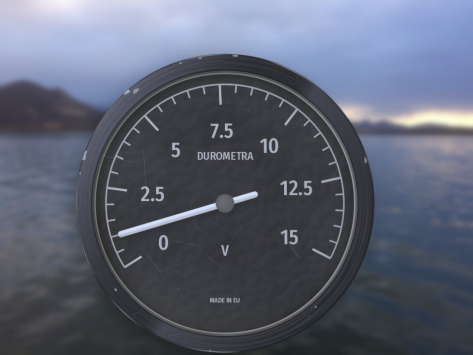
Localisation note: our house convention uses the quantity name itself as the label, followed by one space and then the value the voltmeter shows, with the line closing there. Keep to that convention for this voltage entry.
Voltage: 1 V
